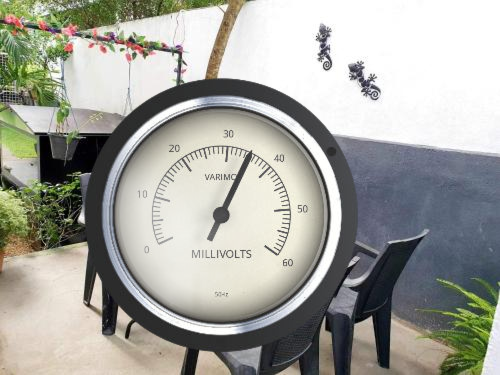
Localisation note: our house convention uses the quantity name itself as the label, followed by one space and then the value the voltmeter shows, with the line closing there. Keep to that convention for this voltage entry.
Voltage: 35 mV
